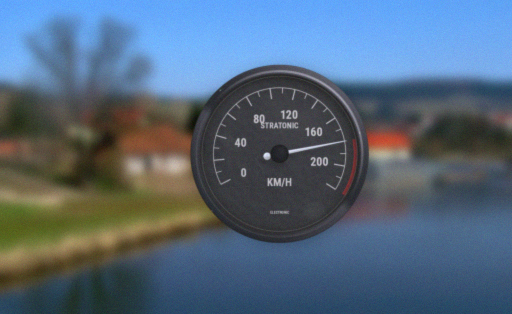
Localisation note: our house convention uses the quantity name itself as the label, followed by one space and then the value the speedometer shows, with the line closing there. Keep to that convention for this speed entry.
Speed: 180 km/h
